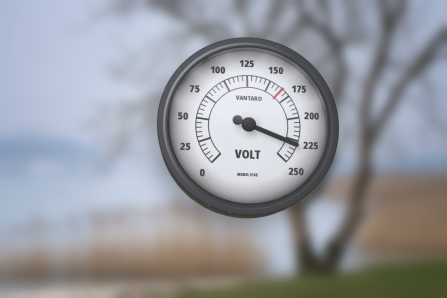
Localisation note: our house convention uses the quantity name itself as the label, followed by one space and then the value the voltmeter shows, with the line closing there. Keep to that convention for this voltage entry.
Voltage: 230 V
